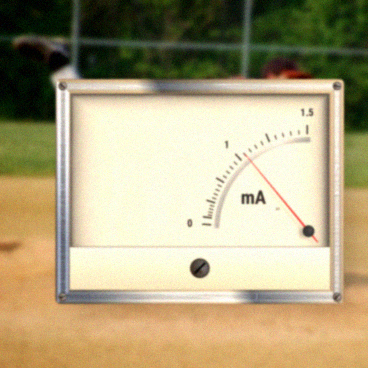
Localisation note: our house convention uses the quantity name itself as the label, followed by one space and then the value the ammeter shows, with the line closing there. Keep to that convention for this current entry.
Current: 1.05 mA
